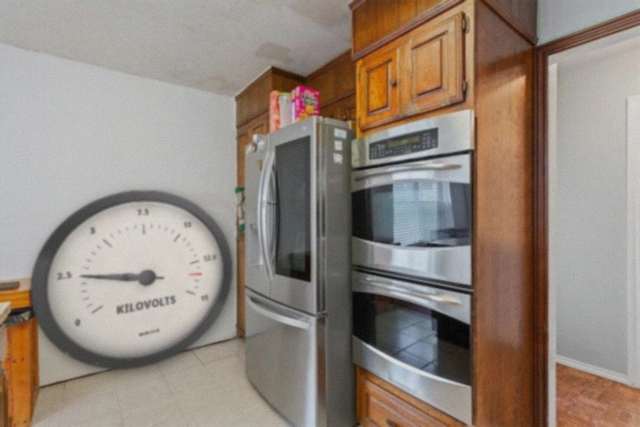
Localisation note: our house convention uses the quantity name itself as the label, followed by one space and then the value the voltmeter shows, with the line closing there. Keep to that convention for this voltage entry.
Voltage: 2.5 kV
